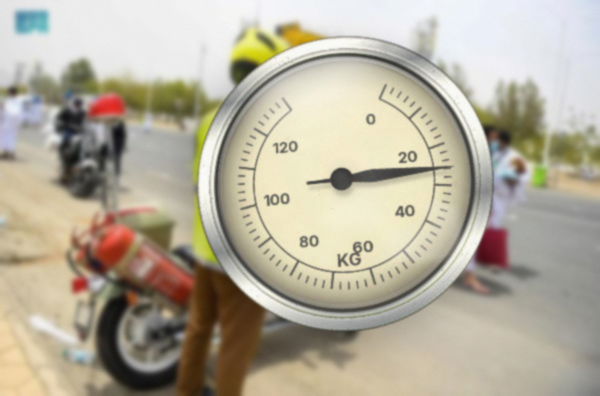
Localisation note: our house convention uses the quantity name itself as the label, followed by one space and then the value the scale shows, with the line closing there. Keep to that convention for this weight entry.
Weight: 26 kg
